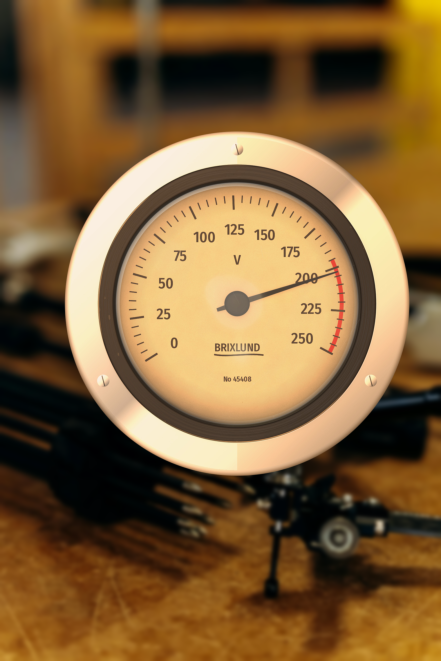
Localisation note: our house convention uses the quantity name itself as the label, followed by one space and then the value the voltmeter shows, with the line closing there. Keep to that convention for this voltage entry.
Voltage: 202.5 V
